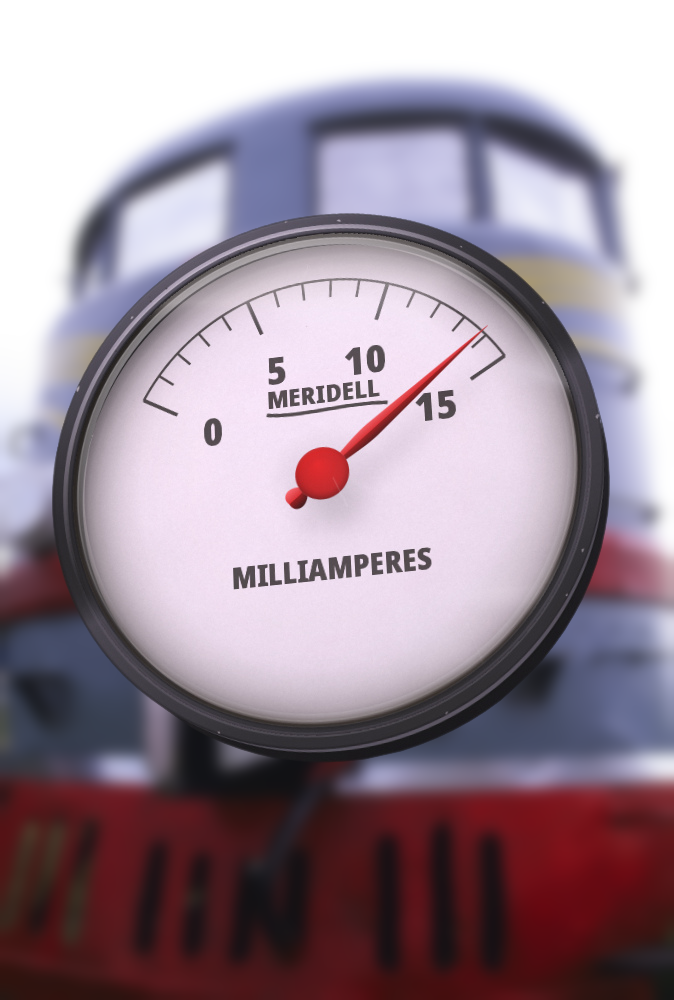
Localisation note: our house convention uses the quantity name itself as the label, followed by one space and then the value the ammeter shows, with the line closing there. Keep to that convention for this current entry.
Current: 14 mA
